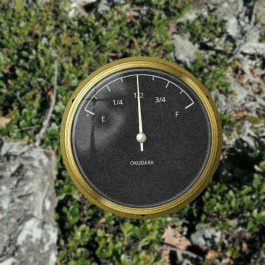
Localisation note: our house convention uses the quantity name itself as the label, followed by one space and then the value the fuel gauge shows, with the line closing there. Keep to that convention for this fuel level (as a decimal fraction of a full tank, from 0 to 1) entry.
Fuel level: 0.5
